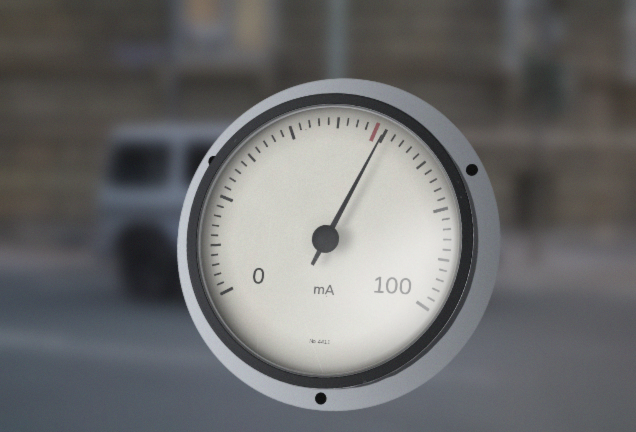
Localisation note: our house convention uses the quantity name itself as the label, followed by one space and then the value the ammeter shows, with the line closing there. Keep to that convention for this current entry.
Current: 60 mA
